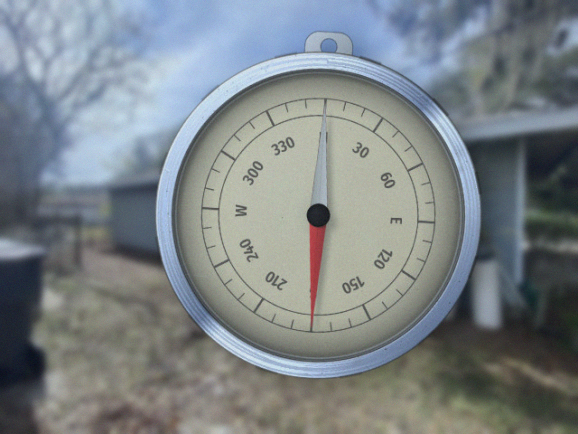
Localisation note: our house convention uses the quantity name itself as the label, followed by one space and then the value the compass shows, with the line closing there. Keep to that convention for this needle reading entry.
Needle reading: 180 °
